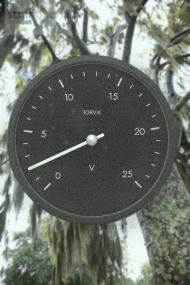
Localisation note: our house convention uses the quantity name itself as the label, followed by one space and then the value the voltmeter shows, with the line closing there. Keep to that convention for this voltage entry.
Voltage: 2 V
